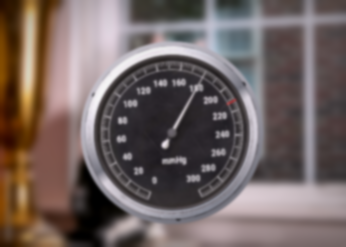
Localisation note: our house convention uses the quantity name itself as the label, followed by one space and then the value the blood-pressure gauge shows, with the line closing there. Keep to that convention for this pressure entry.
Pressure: 180 mmHg
